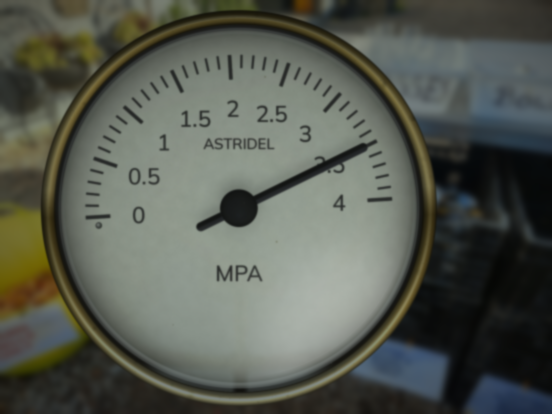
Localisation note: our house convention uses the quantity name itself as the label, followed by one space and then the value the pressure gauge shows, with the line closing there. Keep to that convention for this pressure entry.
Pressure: 3.5 MPa
